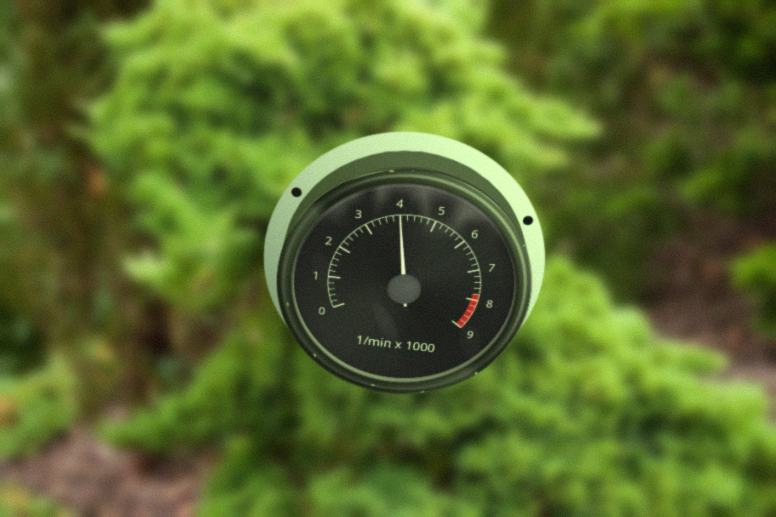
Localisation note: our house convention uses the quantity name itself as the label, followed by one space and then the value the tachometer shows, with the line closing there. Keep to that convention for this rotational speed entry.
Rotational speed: 4000 rpm
